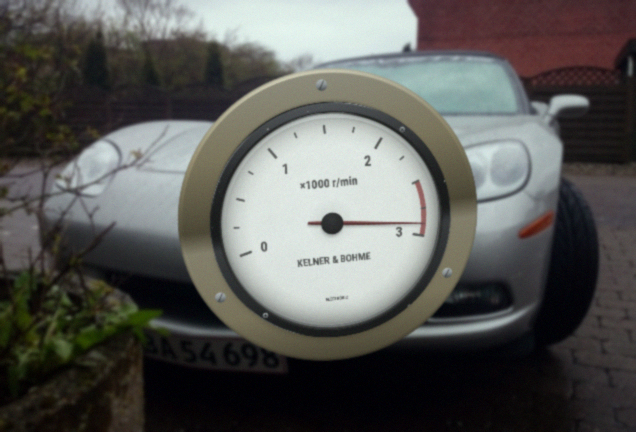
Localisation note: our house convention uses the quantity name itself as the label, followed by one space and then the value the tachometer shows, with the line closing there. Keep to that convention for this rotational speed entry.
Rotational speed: 2875 rpm
